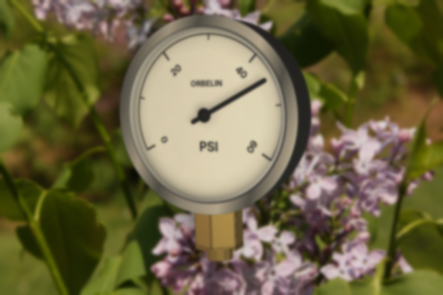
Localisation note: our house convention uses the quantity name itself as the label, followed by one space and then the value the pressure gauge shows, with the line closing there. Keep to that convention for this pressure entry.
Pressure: 45 psi
